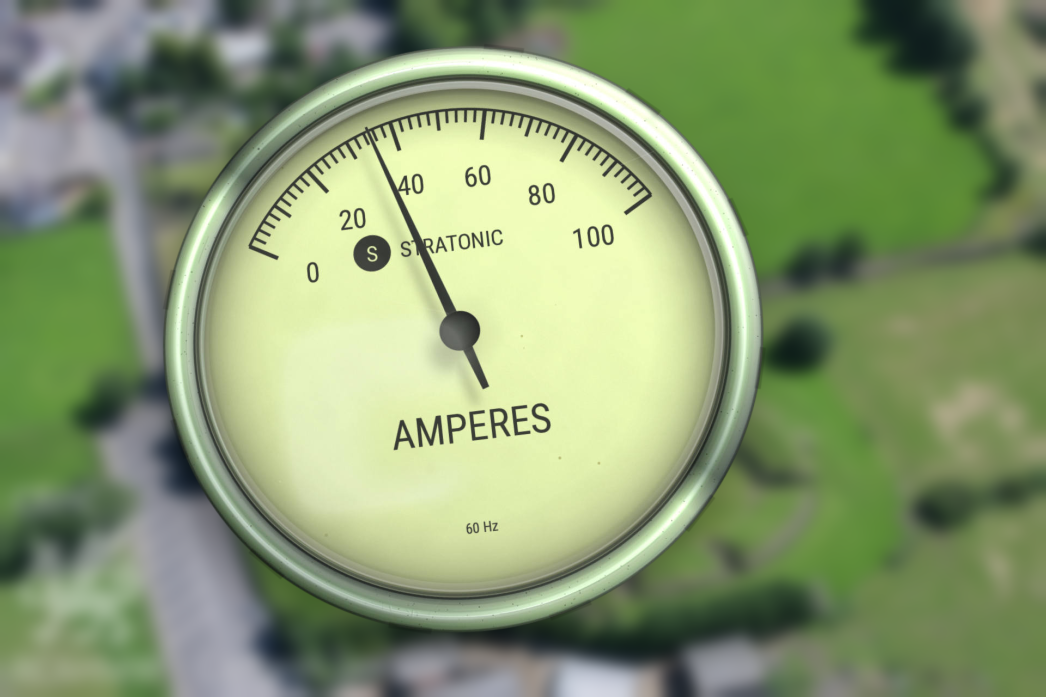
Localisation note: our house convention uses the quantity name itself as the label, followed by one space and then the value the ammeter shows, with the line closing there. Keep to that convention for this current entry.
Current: 35 A
